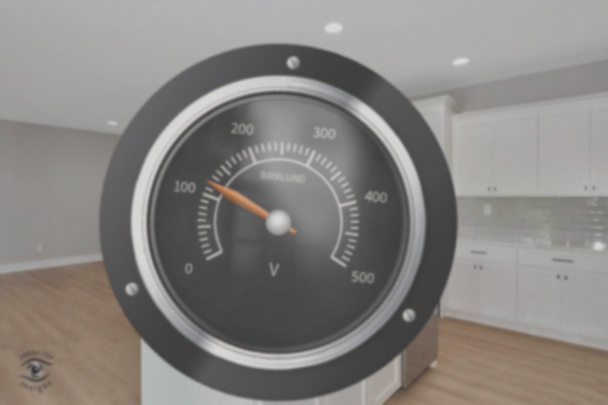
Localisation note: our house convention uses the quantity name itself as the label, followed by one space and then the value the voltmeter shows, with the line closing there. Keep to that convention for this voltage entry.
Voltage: 120 V
